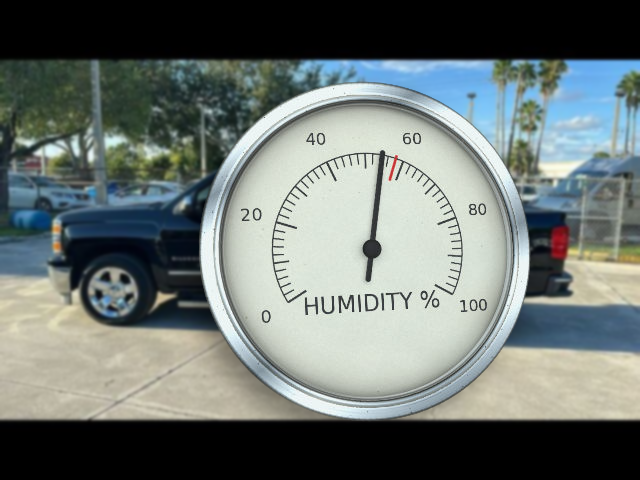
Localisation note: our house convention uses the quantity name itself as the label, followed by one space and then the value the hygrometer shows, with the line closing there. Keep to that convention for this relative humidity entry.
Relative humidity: 54 %
